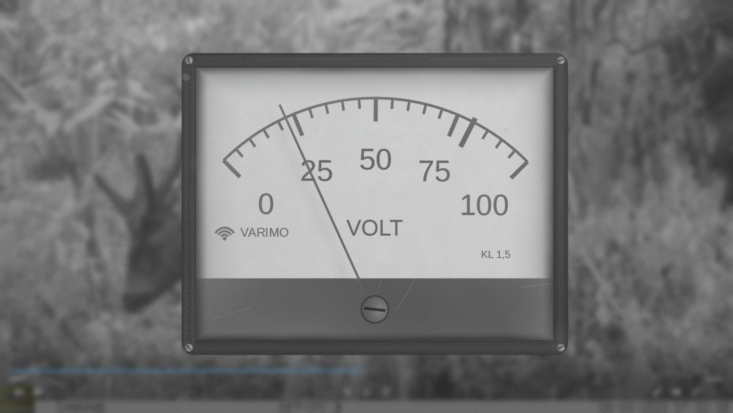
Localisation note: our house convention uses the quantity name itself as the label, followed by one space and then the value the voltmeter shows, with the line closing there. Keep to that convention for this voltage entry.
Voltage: 22.5 V
